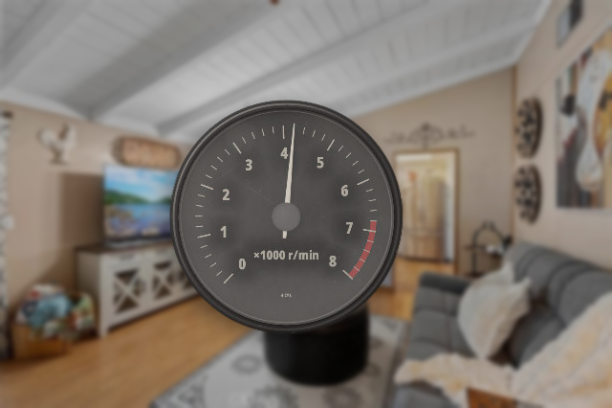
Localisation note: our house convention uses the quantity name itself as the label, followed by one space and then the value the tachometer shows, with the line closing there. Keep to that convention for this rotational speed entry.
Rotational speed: 4200 rpm
